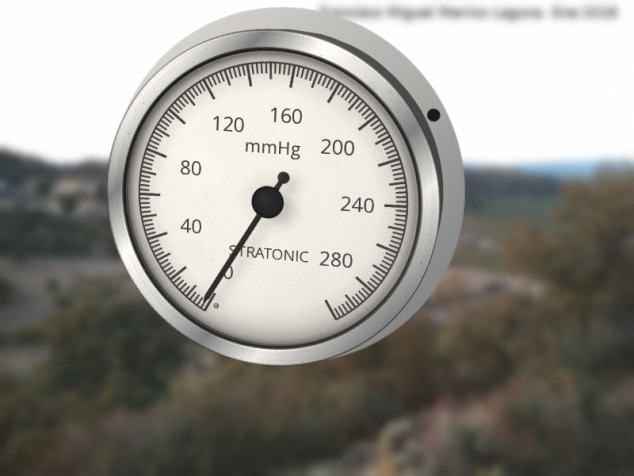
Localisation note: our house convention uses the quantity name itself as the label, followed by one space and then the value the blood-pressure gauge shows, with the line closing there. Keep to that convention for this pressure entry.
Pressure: 2 mmHg
